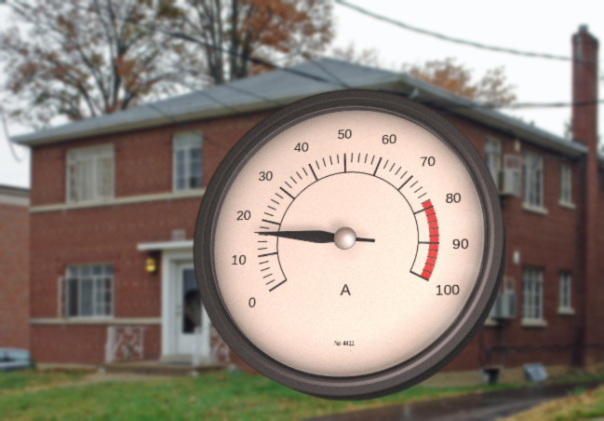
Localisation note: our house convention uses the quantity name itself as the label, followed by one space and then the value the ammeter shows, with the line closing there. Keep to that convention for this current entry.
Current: 16 A
